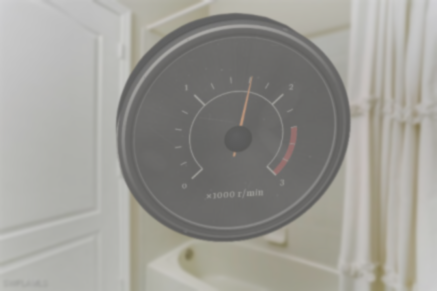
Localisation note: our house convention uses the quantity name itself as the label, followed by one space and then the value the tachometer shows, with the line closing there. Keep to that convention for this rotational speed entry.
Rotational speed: 1600 rpm
